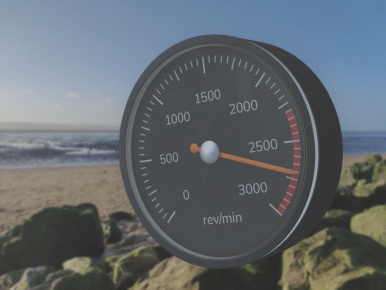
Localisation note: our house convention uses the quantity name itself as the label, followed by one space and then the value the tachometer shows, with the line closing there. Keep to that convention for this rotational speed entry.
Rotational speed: 2700 rpm
